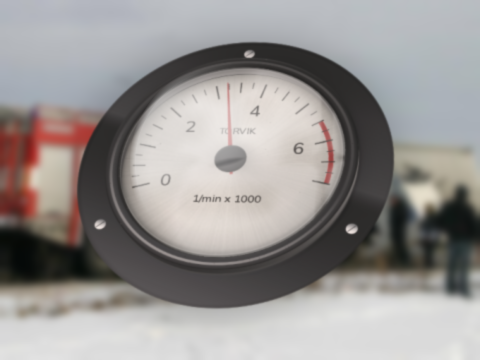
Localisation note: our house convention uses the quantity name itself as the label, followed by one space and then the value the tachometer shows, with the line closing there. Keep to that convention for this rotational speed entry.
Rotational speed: 3250 rpm
